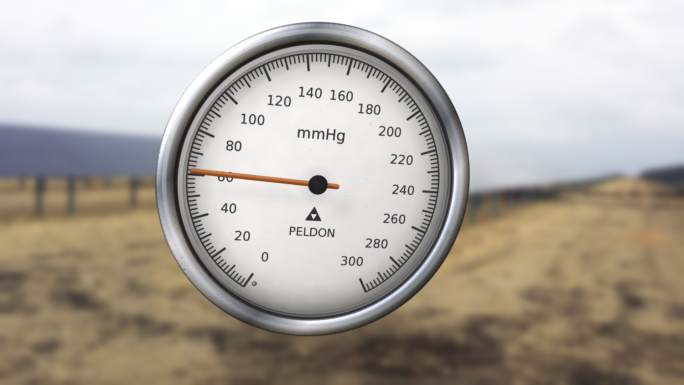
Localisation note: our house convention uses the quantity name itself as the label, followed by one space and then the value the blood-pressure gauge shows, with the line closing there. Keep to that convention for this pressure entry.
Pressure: 62 mmHg
